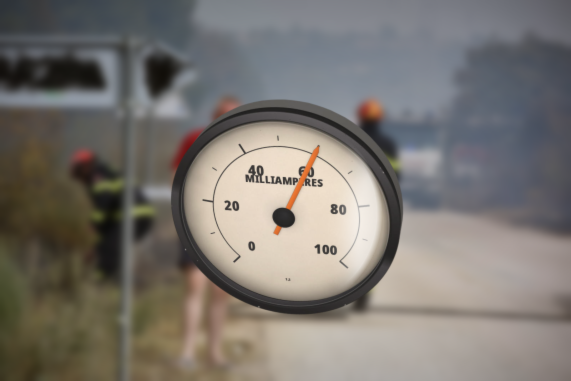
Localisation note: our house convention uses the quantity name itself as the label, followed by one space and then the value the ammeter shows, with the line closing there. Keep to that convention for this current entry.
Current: 60 mA
